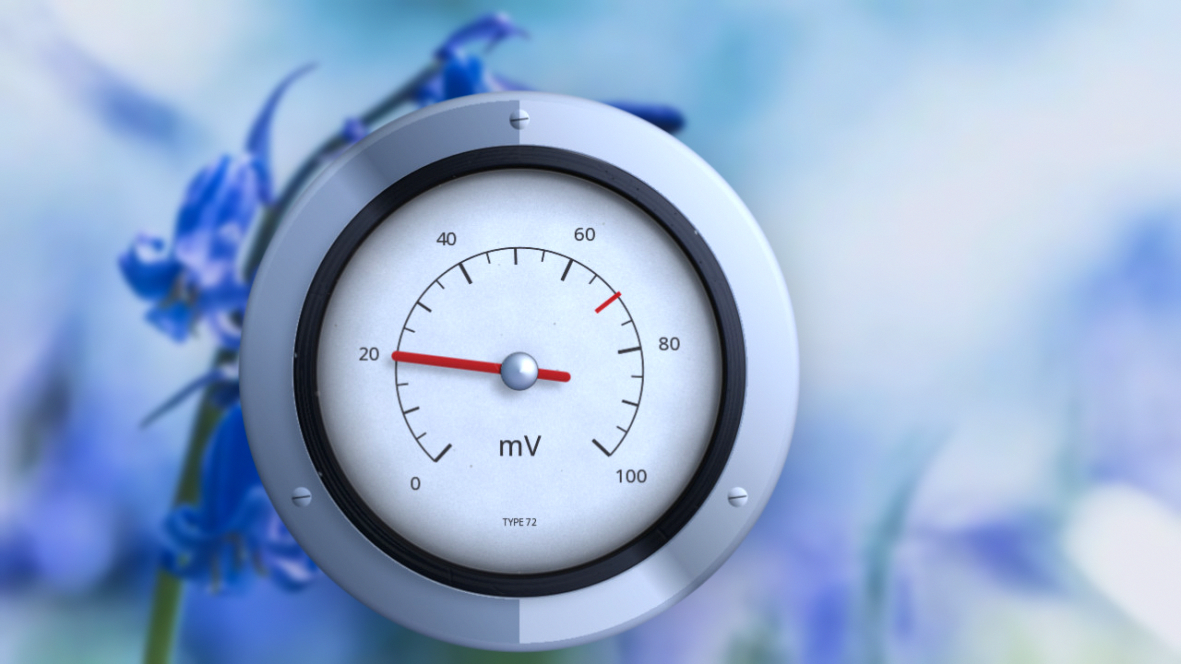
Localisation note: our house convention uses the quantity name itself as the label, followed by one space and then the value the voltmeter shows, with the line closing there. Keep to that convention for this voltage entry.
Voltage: 20 mV
